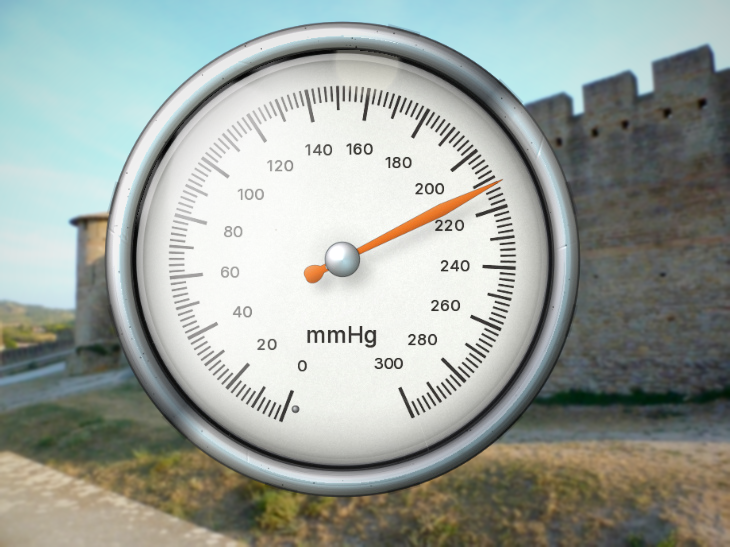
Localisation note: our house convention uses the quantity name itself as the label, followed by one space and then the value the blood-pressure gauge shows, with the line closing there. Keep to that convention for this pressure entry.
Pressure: 212 mmHg
